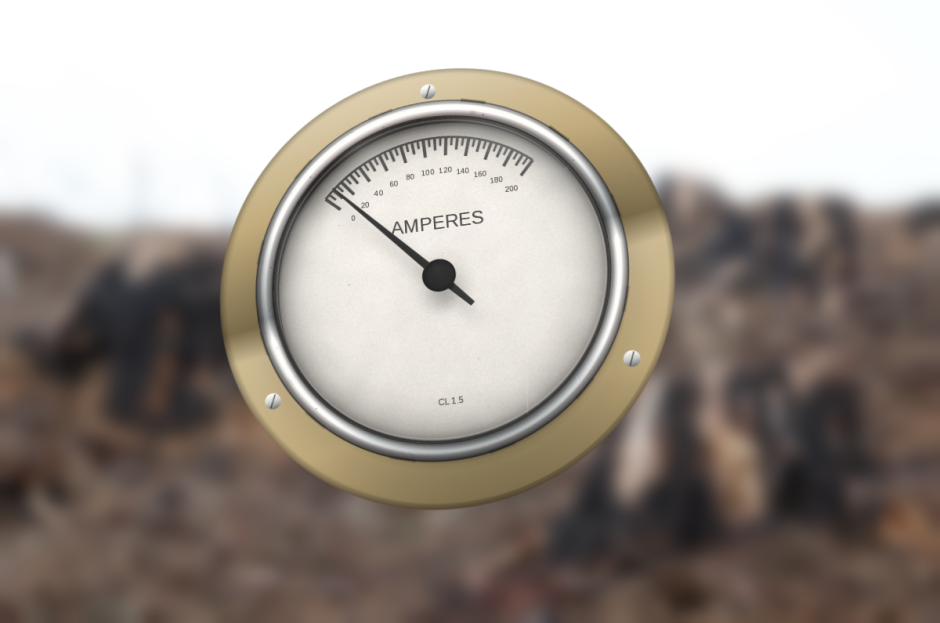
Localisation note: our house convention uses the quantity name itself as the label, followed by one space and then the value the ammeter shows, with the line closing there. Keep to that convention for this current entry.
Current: 10 A
